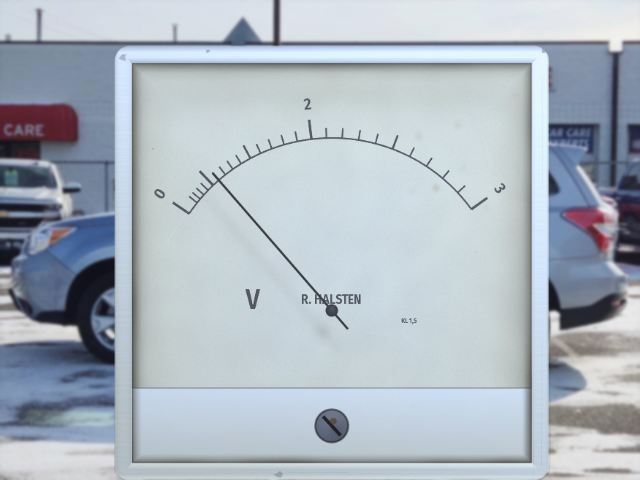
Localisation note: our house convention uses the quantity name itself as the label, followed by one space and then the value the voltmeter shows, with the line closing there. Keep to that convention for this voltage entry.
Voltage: 1.1 V
